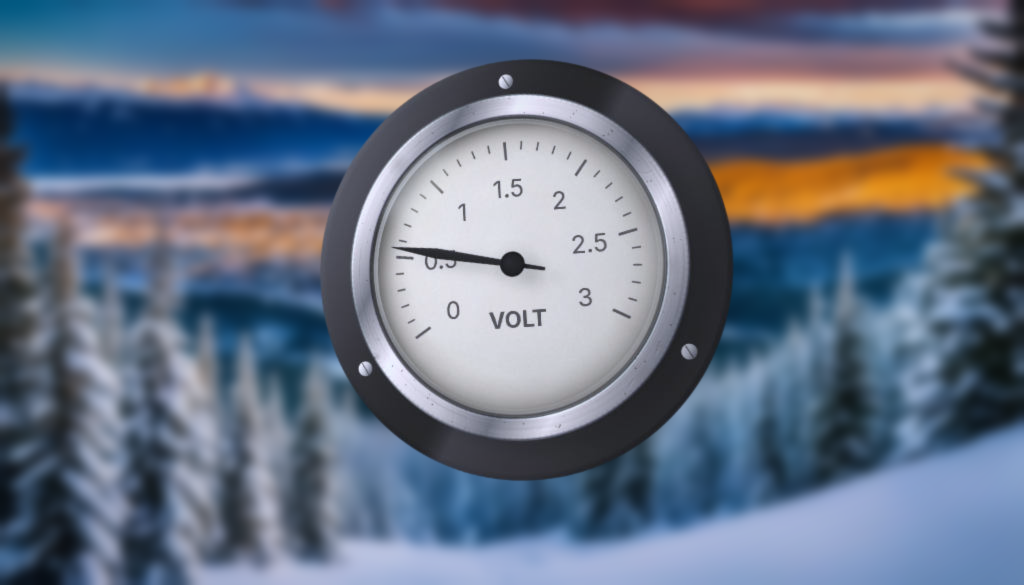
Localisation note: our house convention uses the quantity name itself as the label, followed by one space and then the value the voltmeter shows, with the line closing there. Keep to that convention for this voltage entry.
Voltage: 0.55 V
